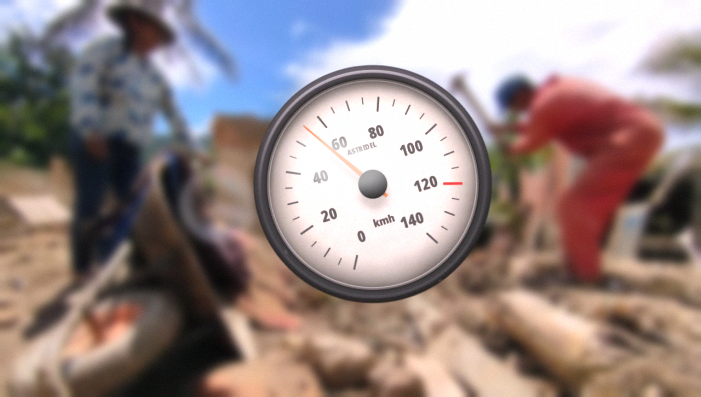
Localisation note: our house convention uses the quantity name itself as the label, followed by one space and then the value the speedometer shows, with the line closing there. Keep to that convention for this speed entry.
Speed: 55 km/h
